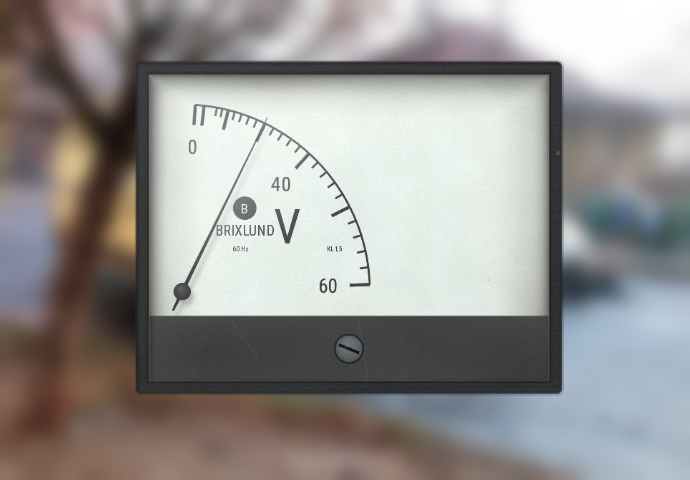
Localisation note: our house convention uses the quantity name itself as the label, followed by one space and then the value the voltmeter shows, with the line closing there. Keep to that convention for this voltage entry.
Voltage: 30 V
